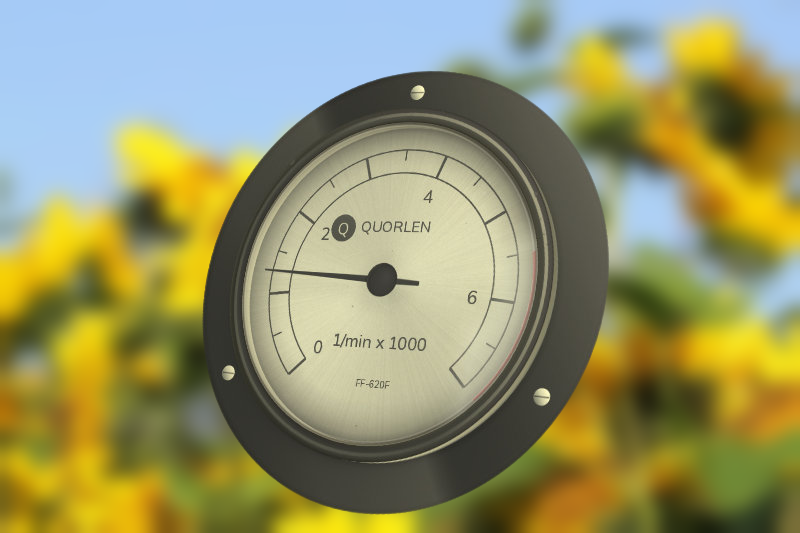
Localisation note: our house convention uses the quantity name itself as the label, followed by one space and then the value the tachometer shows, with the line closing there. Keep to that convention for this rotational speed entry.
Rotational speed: 1250 rpm
